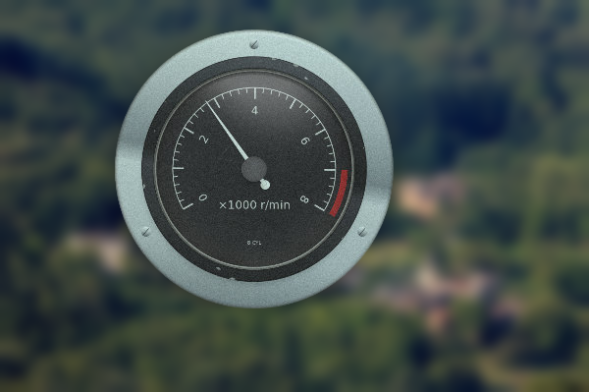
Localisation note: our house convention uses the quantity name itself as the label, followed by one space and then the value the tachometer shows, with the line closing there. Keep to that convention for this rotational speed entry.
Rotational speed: 2800 rpm
